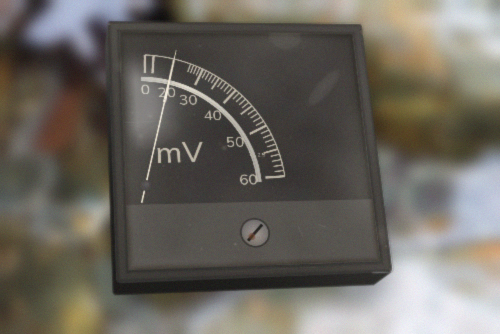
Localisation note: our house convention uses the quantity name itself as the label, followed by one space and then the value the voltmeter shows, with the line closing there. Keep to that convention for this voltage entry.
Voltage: 20 mV
